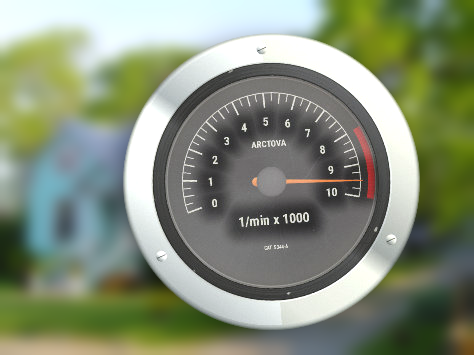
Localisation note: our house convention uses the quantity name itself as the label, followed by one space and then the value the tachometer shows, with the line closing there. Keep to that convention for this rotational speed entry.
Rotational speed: 9500 rpm
